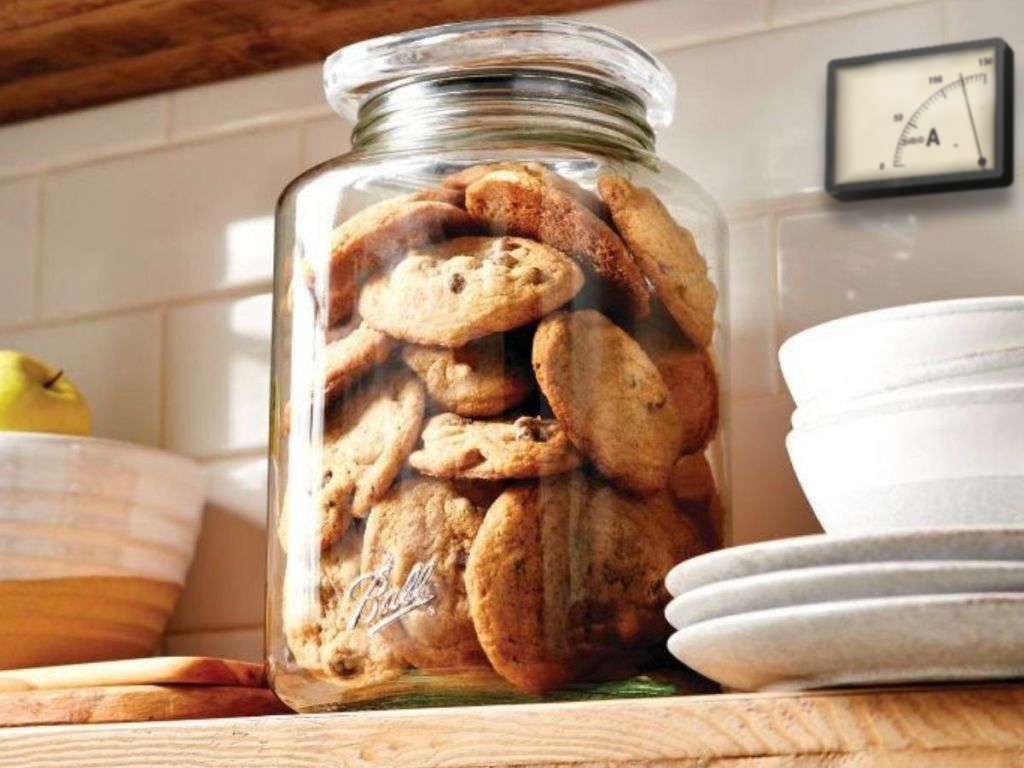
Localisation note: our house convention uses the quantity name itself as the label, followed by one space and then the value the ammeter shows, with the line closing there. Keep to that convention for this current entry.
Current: 125 A
